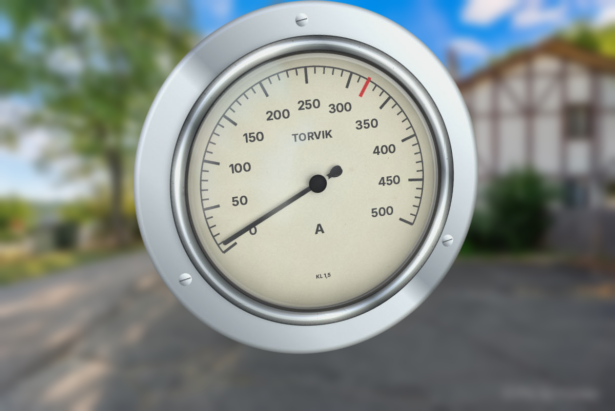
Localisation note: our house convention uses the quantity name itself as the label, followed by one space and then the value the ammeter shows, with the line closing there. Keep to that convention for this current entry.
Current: 10 A
